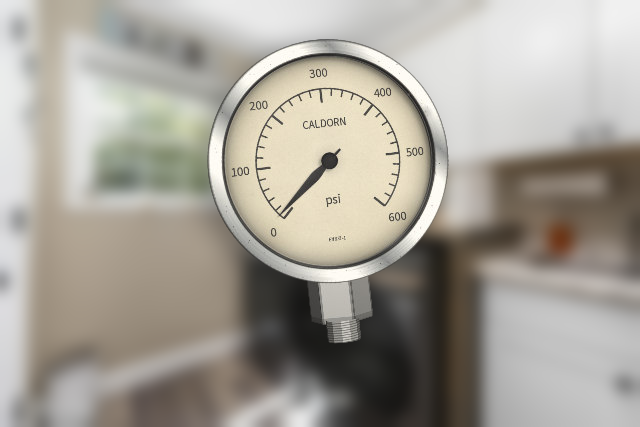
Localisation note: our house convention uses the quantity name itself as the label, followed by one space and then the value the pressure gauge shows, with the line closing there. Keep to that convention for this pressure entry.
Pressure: 10 psi
